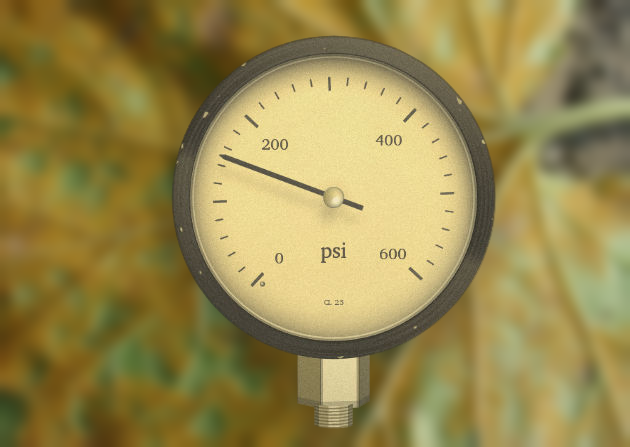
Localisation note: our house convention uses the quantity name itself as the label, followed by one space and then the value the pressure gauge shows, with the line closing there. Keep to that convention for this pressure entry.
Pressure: 150 psi
